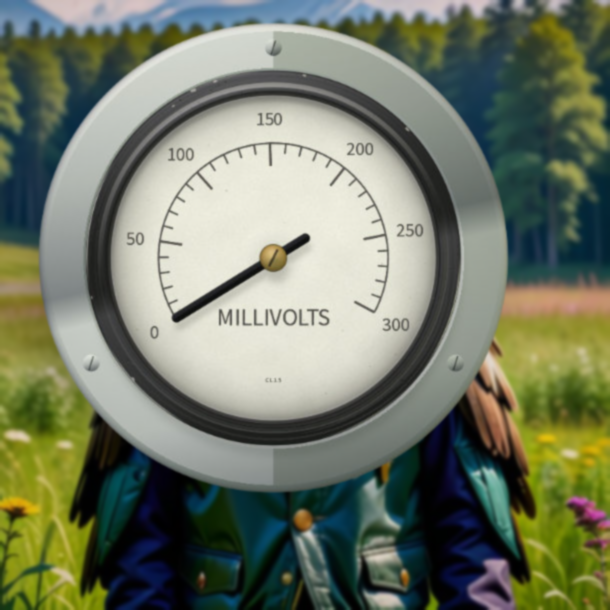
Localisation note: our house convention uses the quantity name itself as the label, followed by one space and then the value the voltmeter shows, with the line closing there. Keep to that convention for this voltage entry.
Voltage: 0 mV
